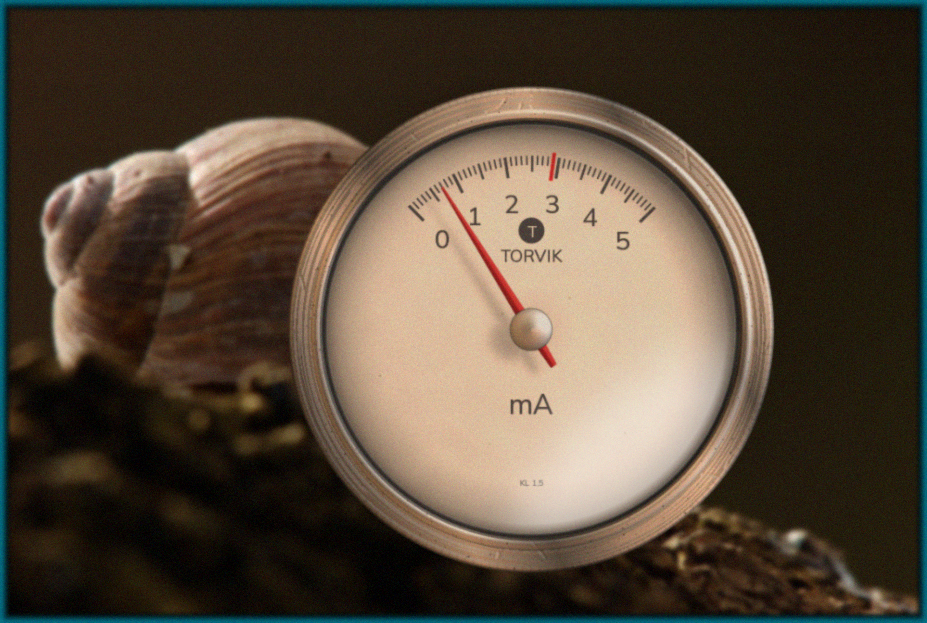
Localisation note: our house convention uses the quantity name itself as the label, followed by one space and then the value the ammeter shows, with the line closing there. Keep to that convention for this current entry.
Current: 0.7 mA
